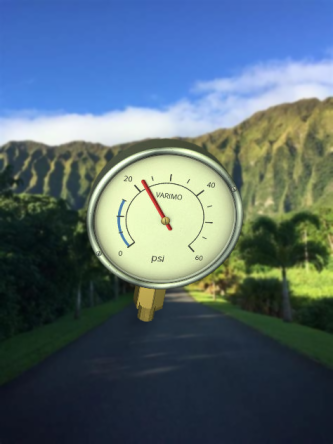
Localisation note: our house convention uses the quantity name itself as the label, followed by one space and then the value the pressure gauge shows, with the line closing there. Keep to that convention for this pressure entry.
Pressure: 22.5 psi
